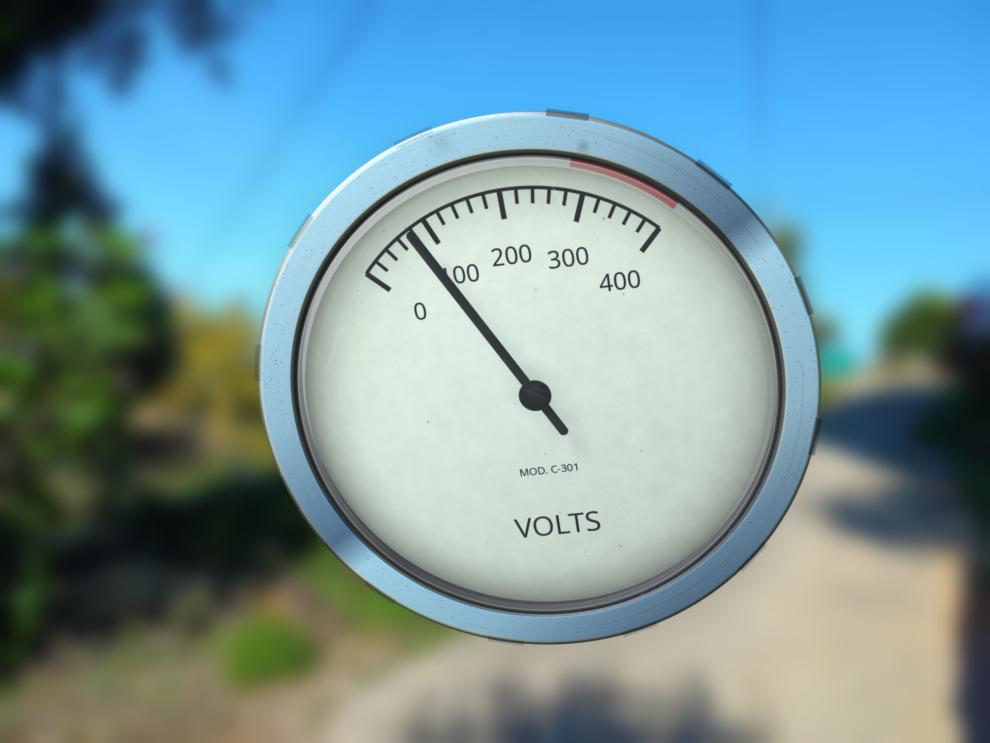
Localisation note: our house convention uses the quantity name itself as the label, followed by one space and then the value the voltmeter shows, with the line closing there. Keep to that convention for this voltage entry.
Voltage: 80 V
